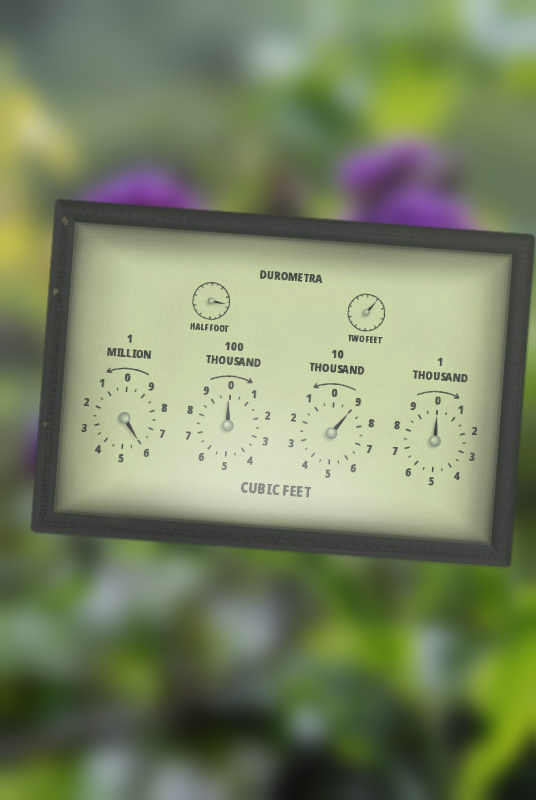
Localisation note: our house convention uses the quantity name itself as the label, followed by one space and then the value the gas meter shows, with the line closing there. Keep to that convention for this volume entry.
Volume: 599000 ft³
